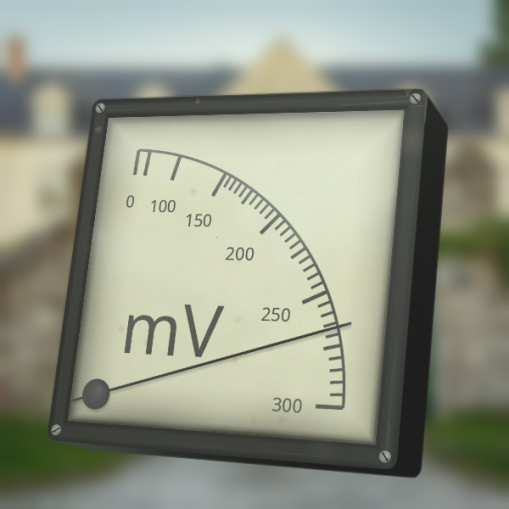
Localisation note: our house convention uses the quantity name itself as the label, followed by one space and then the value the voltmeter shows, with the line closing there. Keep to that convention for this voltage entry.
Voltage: 267.5 mV
